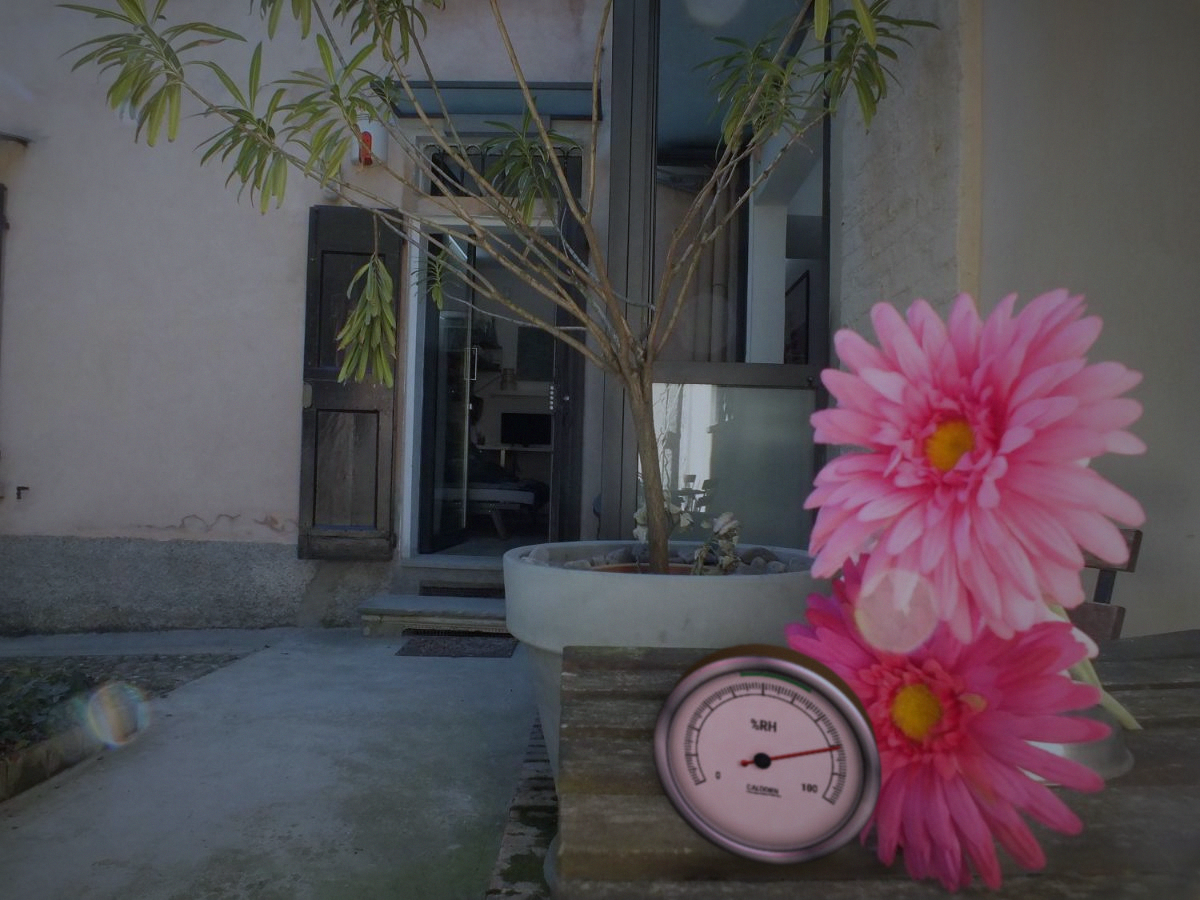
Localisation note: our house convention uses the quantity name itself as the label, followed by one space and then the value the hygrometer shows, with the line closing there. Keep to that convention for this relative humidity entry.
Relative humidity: 80 %
